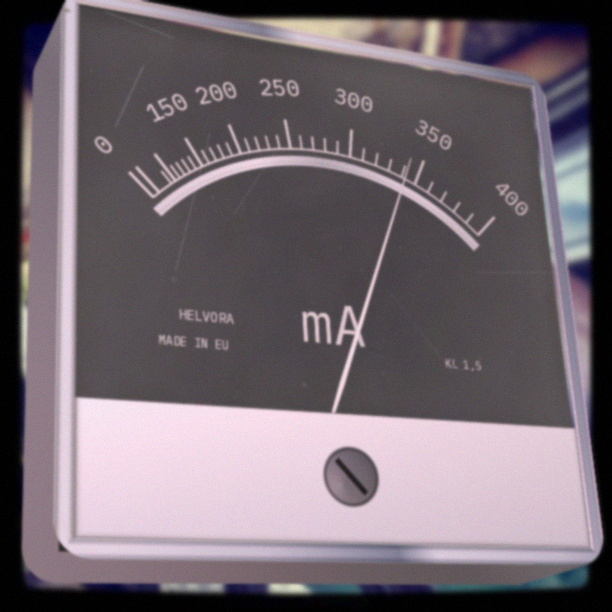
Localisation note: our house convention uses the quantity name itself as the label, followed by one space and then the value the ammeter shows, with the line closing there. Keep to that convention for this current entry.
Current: 340 mA
